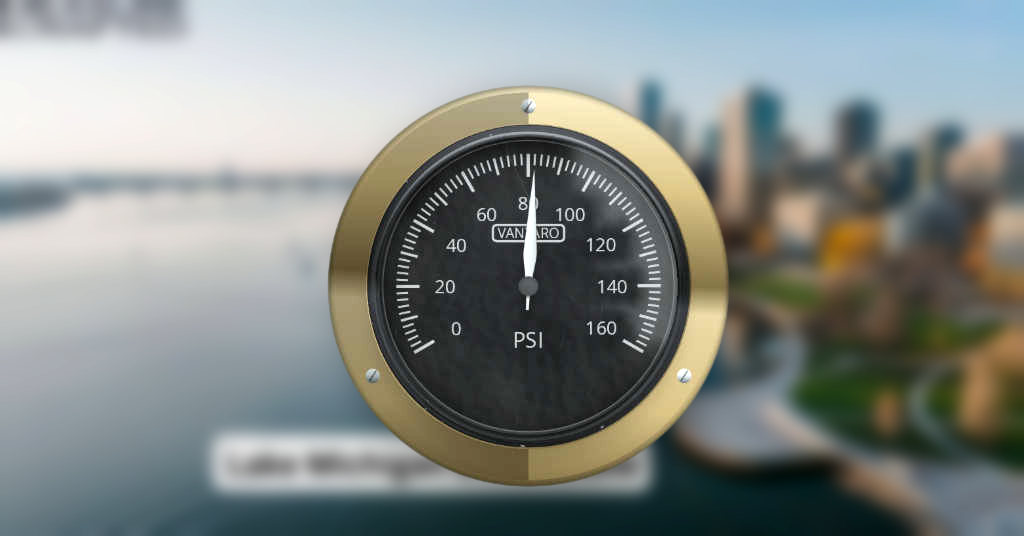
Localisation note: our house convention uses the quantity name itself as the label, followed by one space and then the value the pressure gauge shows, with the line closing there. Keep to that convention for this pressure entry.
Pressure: 82 psi
